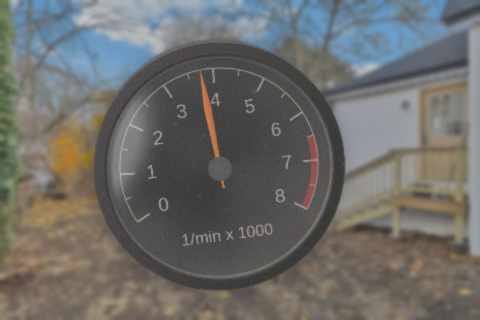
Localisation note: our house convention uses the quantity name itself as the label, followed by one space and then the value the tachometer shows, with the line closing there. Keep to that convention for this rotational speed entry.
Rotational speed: 3750 rpm
